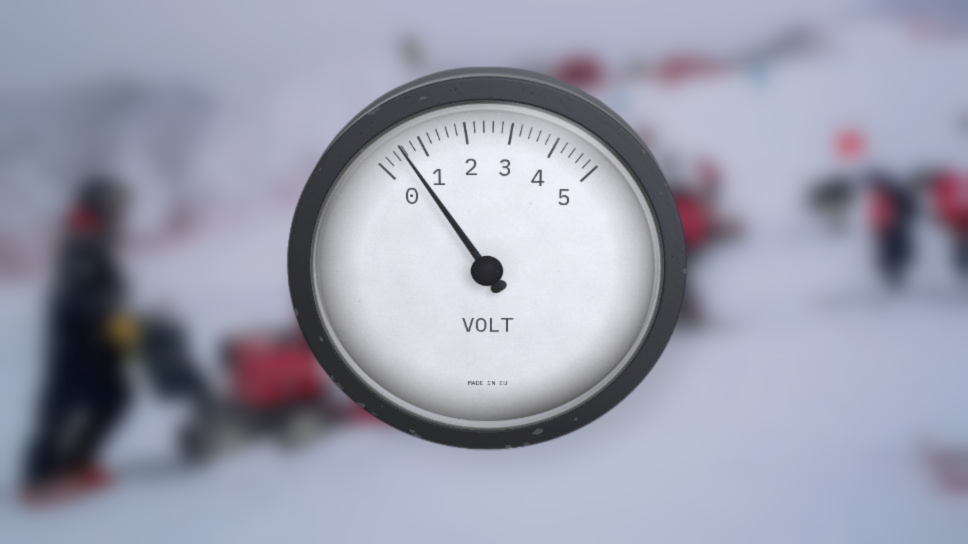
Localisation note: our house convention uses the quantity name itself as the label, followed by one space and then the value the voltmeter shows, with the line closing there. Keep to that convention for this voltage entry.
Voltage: 0.6 V
